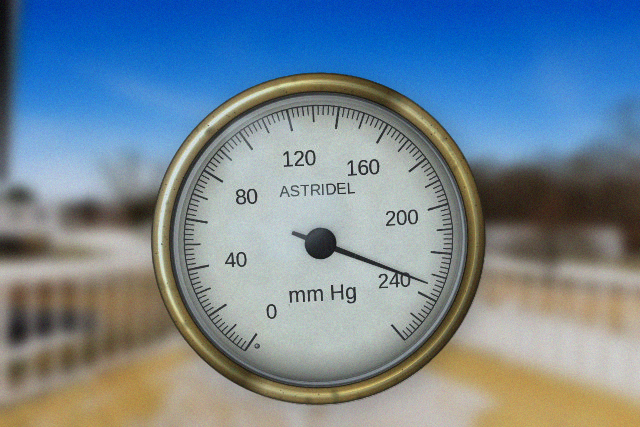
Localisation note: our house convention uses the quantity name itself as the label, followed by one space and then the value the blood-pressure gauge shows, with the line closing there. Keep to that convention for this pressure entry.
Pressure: 234 mmHg
